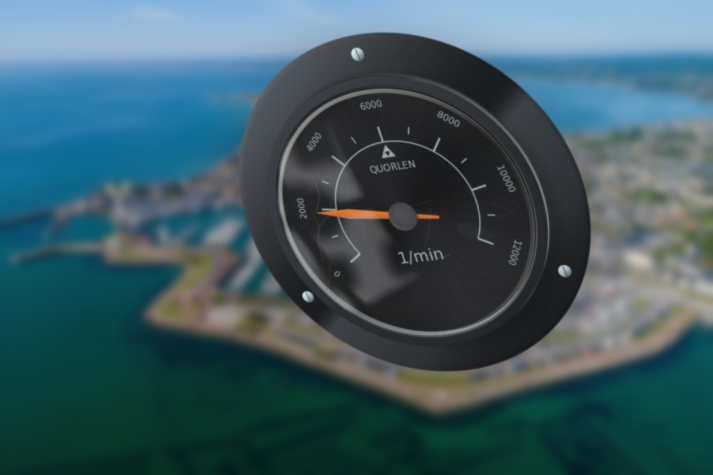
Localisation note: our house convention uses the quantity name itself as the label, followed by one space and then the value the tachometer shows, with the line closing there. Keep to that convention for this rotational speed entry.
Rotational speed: 2000 rpm
